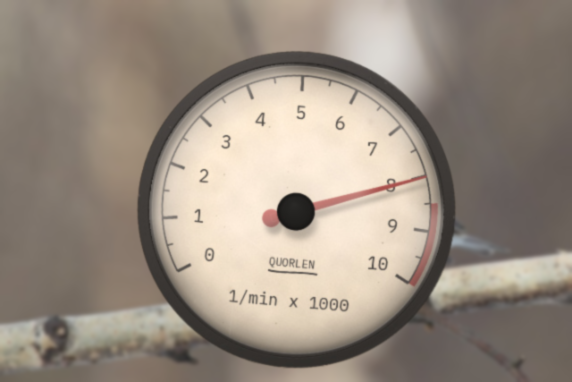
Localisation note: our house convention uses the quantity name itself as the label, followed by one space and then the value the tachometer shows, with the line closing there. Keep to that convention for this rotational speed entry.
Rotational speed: 8000 rpm
